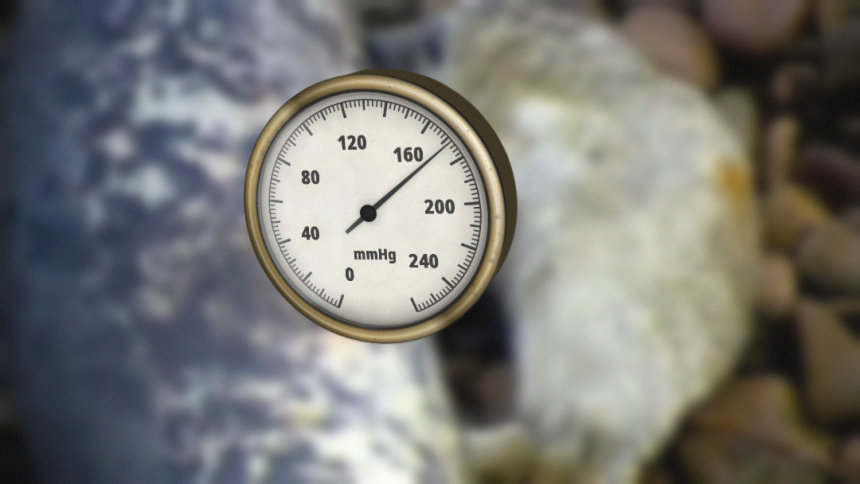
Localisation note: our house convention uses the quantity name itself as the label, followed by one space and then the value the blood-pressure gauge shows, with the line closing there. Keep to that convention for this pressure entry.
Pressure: 172 mmHg
